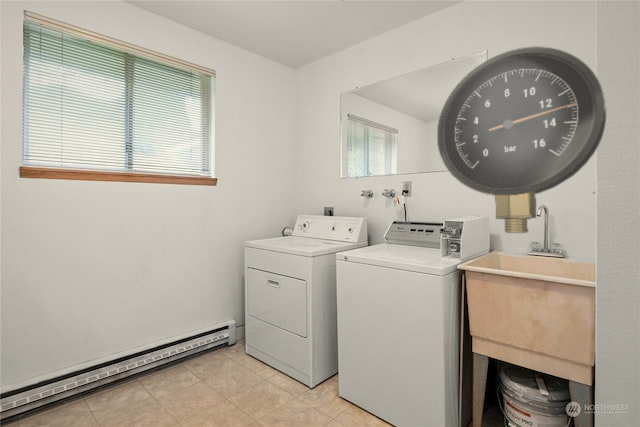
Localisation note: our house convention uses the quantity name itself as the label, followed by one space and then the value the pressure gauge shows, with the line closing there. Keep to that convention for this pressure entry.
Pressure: 13 bar
